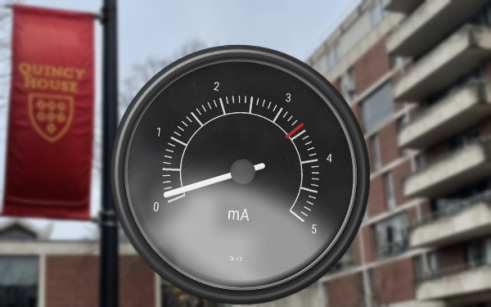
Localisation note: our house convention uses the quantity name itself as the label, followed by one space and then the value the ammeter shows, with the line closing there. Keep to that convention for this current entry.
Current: 0.1 mA
